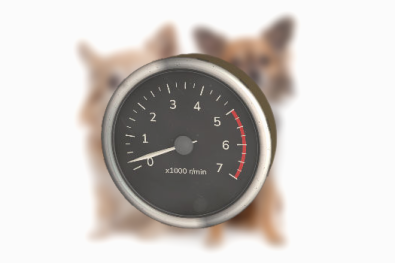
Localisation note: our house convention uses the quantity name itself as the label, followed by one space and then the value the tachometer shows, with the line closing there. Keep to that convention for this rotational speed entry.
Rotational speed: 250 rpm
